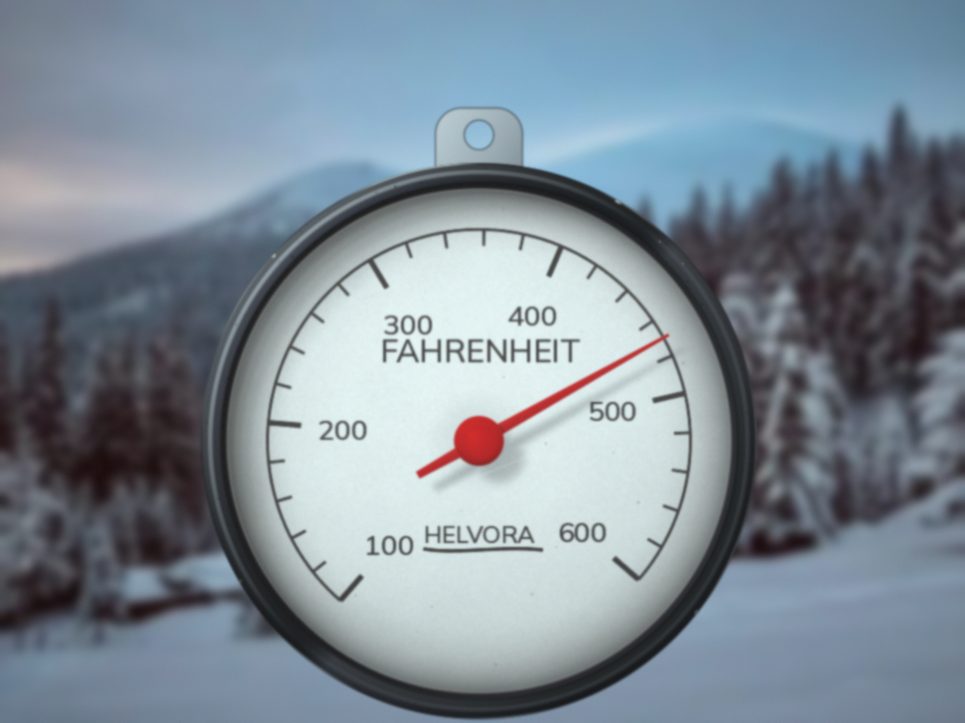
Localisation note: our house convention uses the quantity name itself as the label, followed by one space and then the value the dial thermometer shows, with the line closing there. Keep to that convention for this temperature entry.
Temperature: 470 °F
